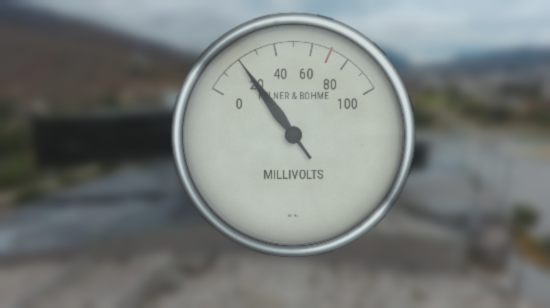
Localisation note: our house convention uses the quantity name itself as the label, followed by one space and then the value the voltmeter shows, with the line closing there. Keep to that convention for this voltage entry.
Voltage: 20 mV
